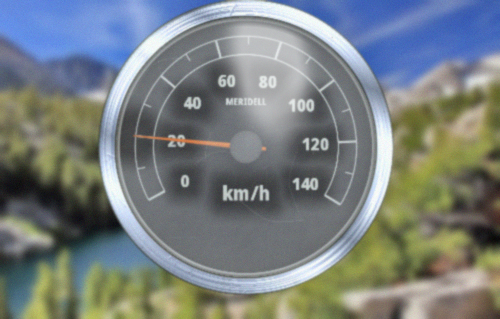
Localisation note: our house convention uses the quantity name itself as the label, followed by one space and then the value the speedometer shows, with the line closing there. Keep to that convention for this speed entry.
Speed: 20 km/h
